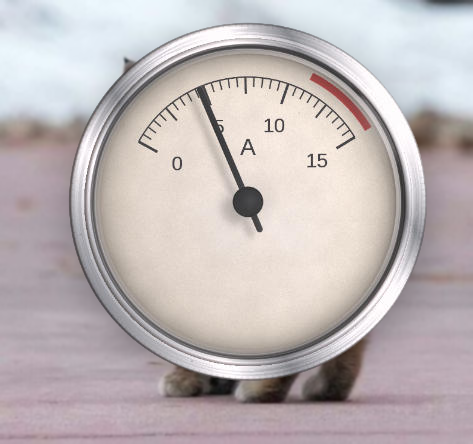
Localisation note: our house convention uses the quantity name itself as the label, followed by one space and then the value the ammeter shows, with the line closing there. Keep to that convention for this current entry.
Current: 4.75 A
